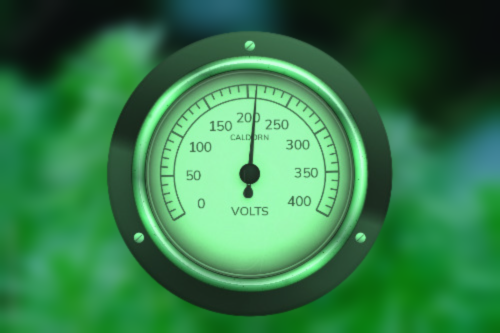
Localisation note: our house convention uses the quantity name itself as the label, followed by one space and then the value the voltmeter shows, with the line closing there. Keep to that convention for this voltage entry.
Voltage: 210 V
